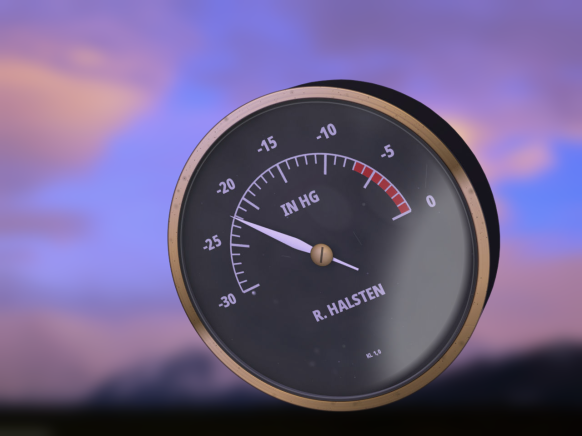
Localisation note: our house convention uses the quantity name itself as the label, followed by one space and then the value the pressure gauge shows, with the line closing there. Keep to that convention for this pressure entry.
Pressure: -22 inHg
